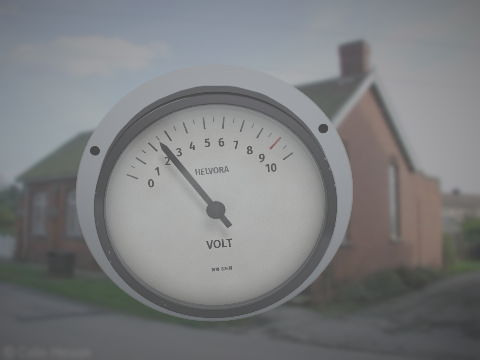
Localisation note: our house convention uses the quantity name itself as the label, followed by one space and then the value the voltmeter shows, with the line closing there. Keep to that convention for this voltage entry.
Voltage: 2.5 V
